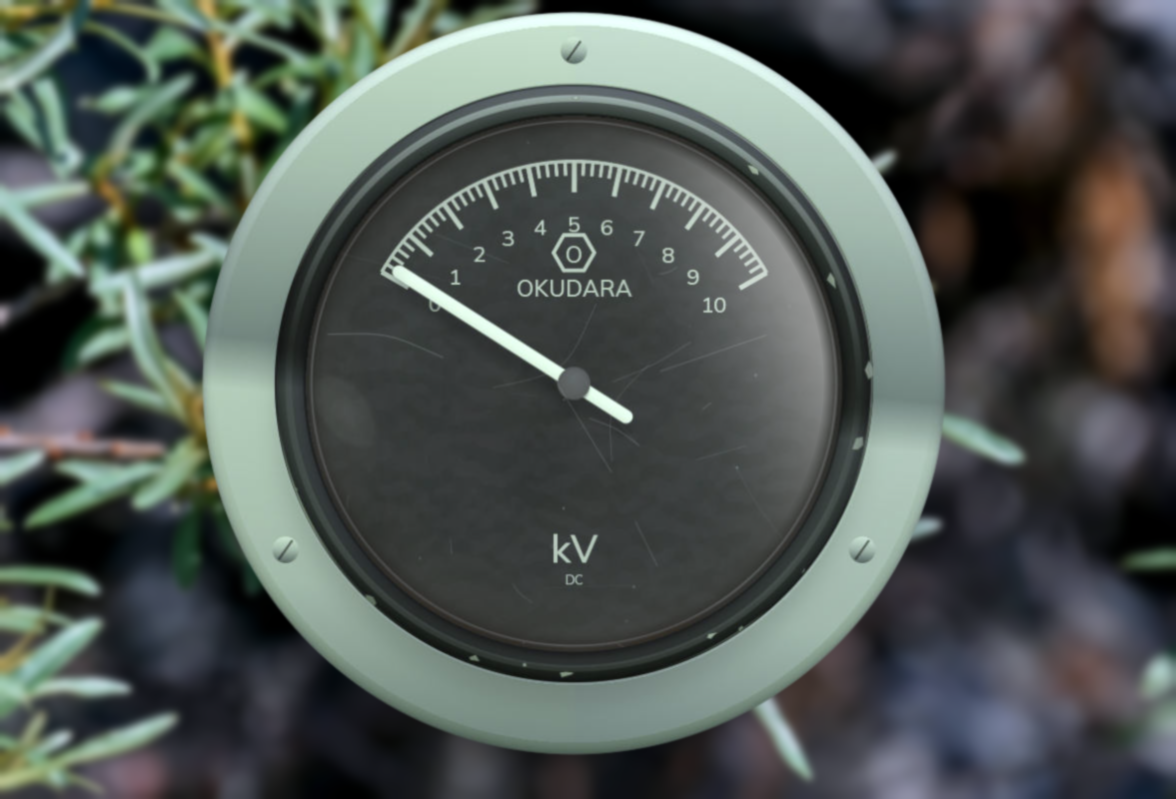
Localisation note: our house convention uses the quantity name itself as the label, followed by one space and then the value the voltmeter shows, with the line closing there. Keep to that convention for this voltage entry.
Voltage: 0.2 kV
